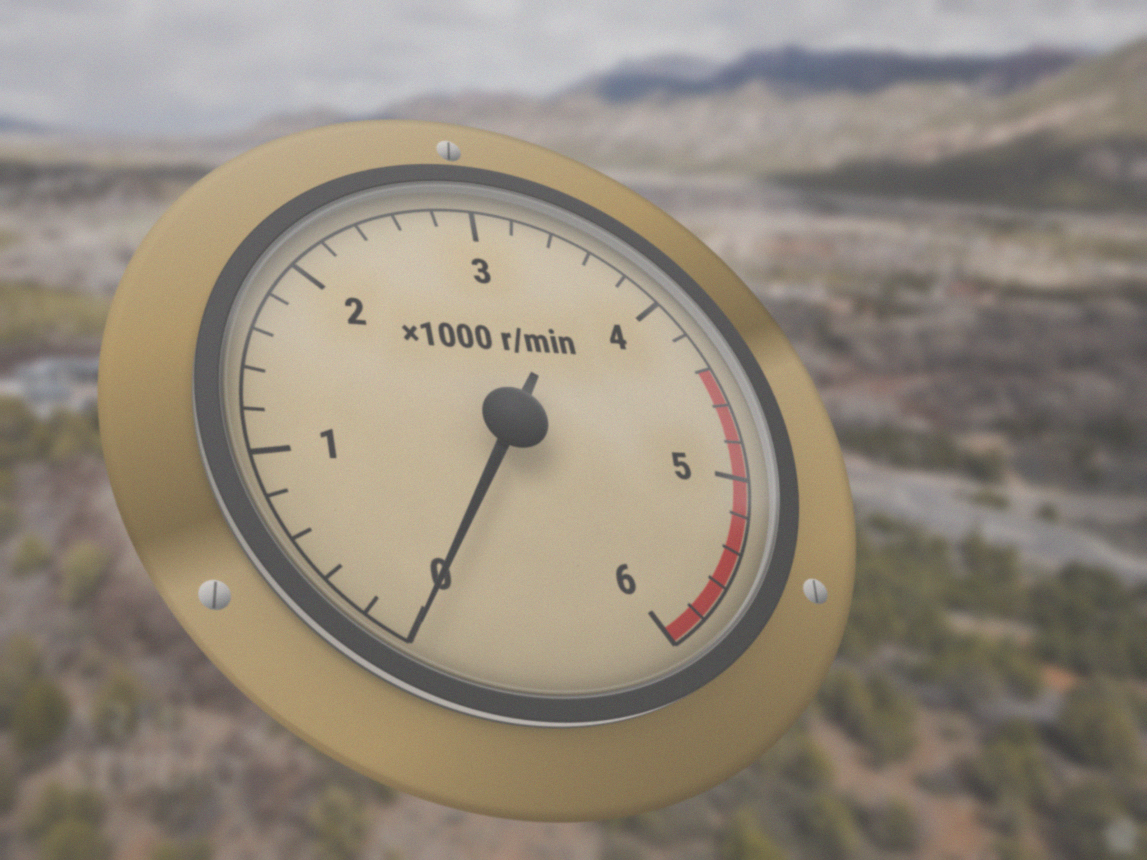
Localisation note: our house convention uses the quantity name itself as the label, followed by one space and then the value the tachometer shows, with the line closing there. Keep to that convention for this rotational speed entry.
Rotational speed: 0 rpm
